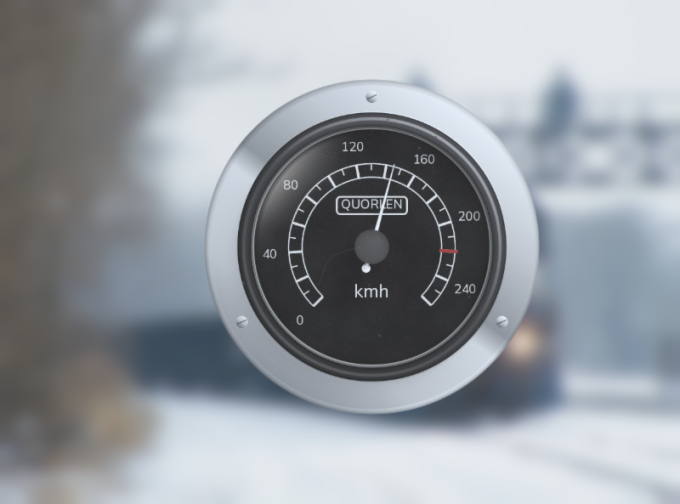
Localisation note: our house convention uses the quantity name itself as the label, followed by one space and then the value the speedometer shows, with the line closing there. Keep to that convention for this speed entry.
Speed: 145 km/h
